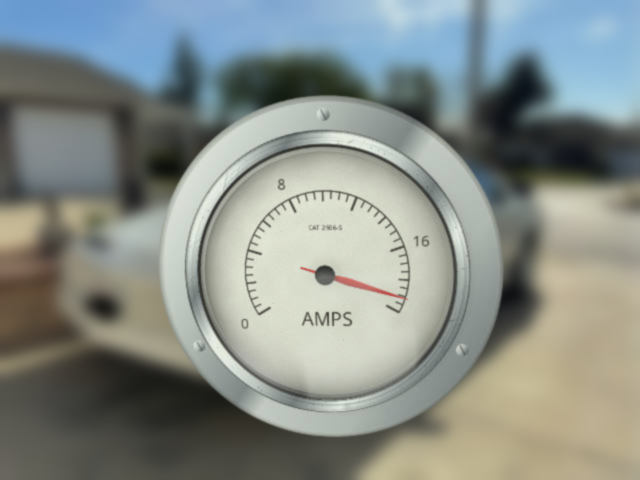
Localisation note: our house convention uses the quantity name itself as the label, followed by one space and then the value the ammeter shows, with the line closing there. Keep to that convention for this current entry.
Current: 19 A
